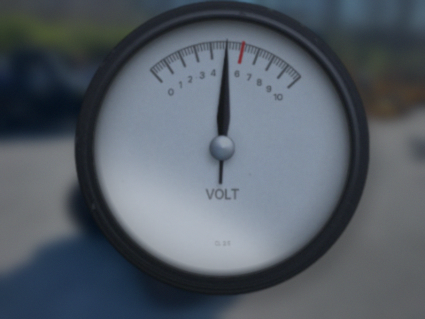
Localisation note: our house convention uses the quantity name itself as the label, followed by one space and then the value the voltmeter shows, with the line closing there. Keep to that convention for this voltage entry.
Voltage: 5 V
